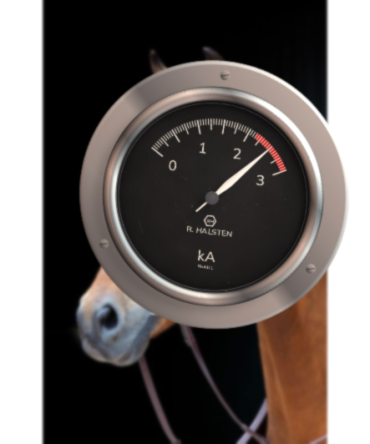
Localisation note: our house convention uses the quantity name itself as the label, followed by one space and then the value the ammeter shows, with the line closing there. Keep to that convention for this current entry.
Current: 2.5 kA
